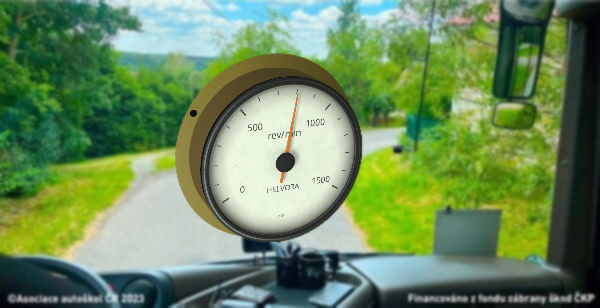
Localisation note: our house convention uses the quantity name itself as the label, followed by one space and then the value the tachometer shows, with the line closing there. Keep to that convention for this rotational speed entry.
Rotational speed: 800 rpm
